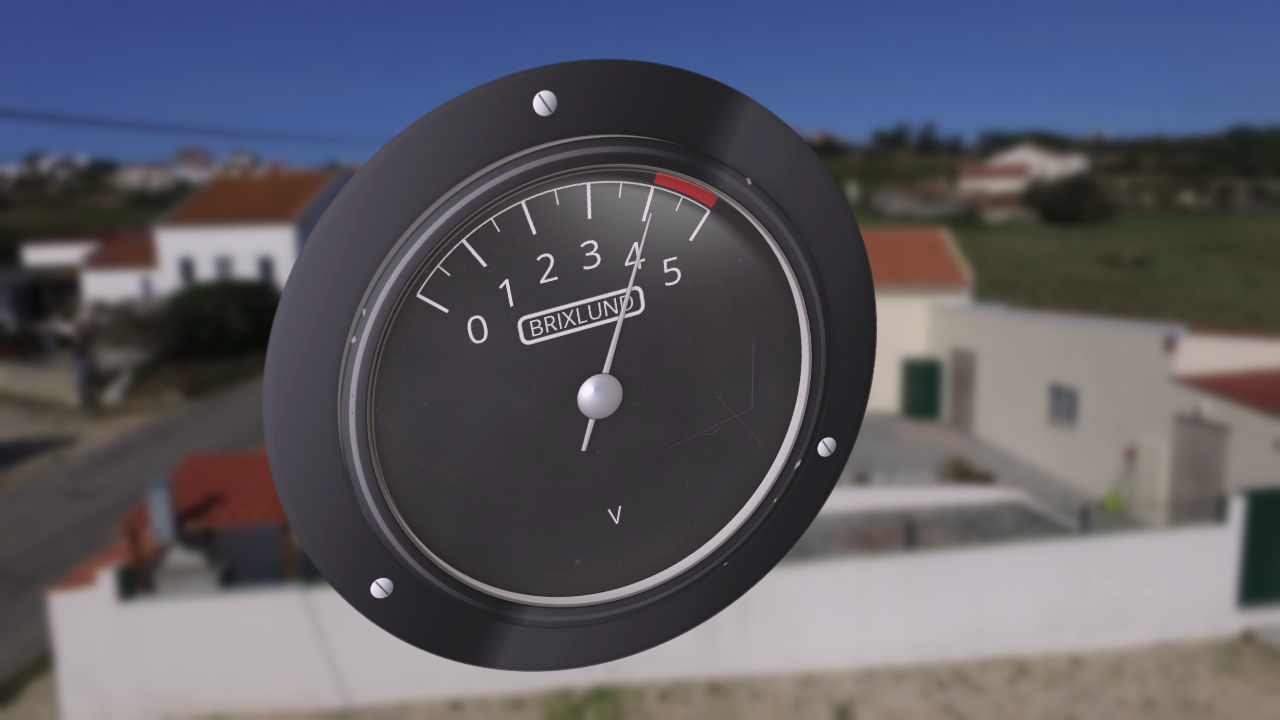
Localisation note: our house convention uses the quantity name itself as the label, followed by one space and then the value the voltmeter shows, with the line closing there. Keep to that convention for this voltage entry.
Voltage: 4 V
